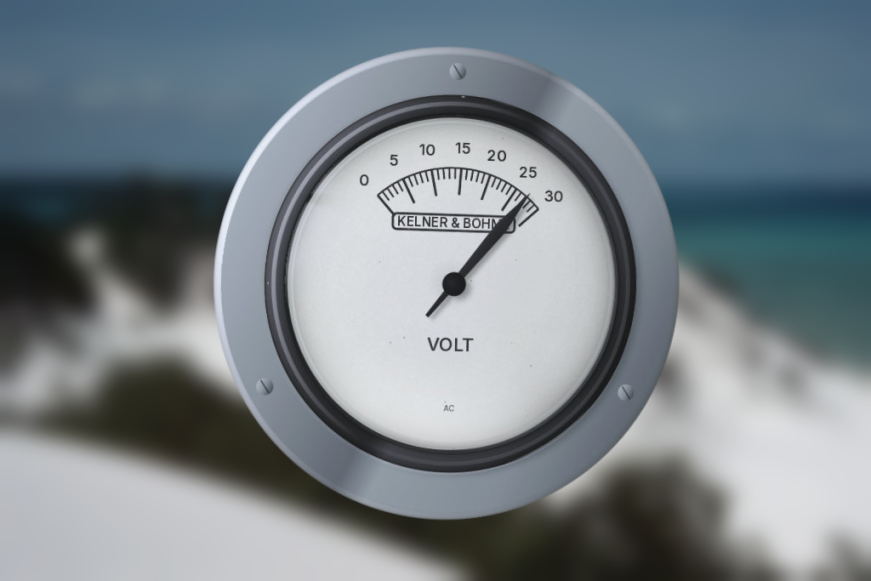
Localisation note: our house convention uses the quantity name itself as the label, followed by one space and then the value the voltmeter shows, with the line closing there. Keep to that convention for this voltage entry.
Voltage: 27 V
